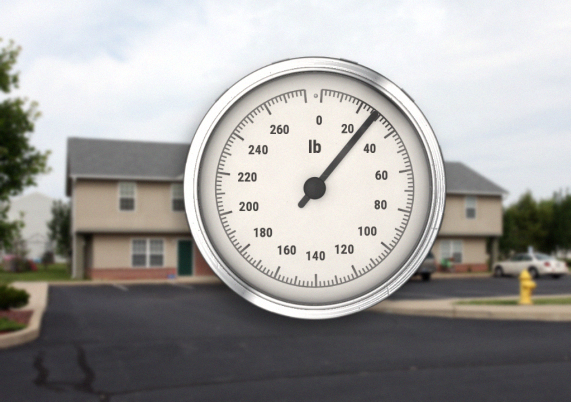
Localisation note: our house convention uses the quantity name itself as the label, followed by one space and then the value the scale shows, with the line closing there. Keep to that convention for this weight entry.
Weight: 28 lb
